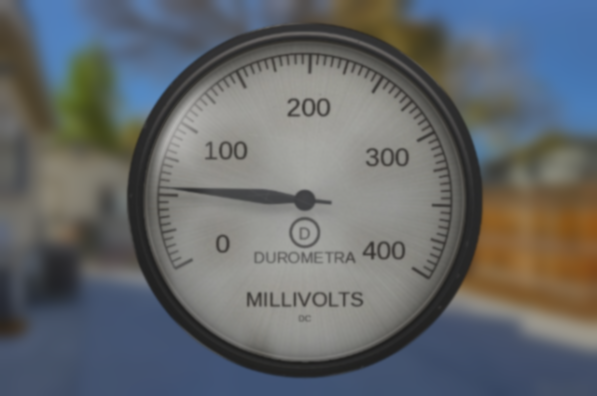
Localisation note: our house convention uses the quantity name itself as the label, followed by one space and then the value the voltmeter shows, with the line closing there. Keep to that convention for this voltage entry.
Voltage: 55 mV
